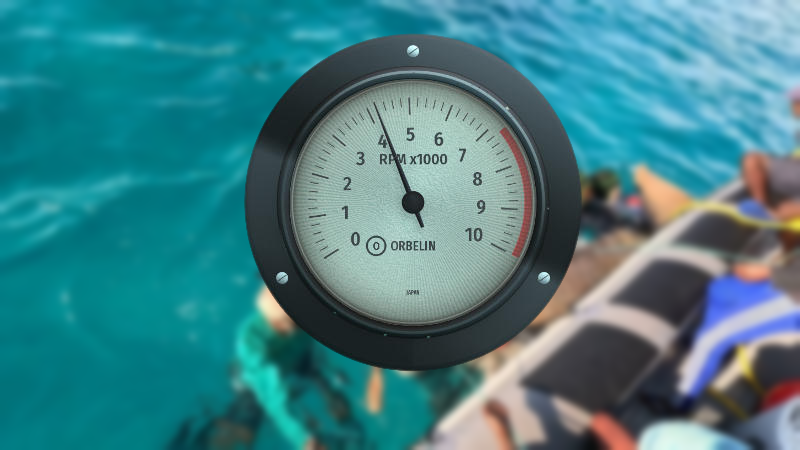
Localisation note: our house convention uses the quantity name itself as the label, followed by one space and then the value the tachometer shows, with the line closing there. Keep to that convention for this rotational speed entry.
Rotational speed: 4200 rpm
